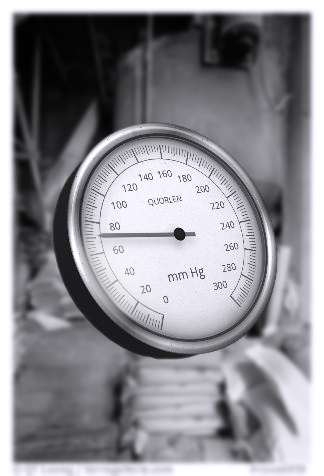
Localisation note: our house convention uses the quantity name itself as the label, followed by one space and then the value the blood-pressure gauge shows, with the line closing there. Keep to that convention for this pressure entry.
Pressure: 70 mmHg
